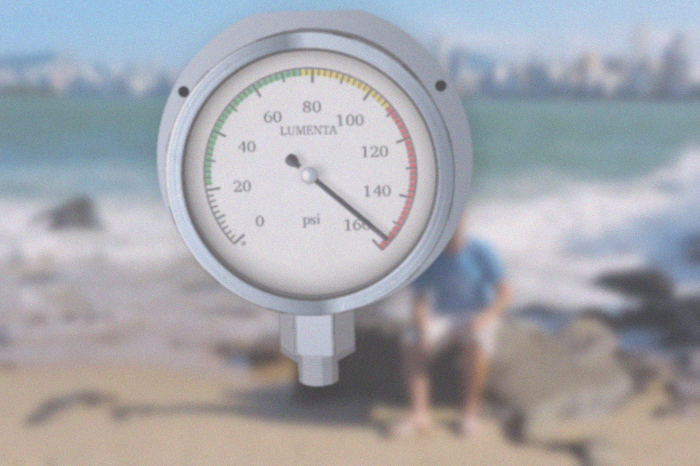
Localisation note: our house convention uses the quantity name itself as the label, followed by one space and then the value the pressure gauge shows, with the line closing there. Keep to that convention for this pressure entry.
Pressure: 156 psi
